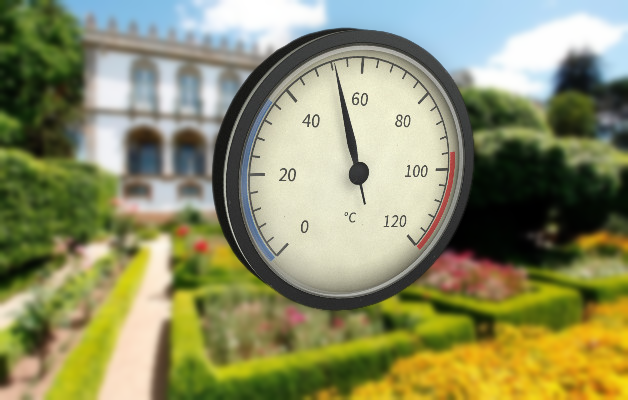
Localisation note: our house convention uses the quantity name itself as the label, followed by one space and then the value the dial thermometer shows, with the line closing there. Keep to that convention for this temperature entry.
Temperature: 52 °C
